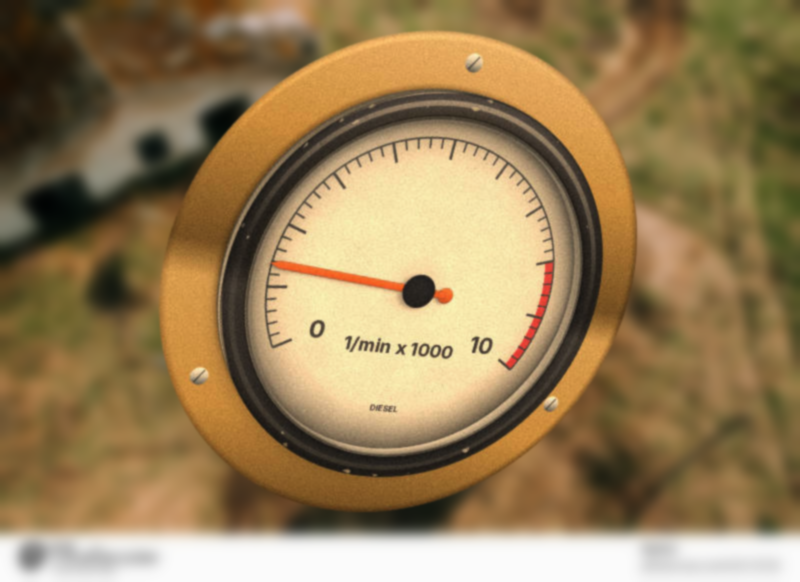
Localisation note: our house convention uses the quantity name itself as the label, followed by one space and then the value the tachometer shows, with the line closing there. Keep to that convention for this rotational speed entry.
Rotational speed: 1400 rpm
